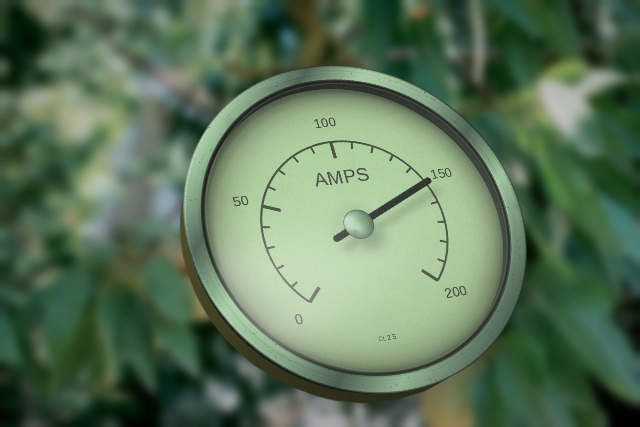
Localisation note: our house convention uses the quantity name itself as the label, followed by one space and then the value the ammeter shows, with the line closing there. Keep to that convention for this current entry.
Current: 150 A
